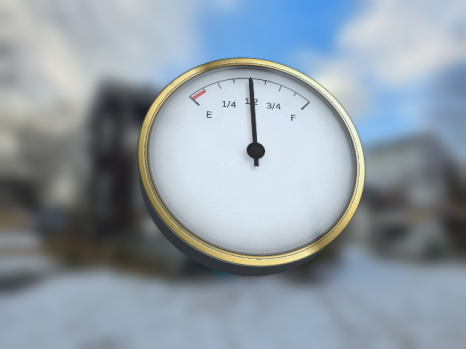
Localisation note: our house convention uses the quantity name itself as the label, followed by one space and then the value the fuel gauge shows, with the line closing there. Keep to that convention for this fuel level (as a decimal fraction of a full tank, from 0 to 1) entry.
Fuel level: 0.5
